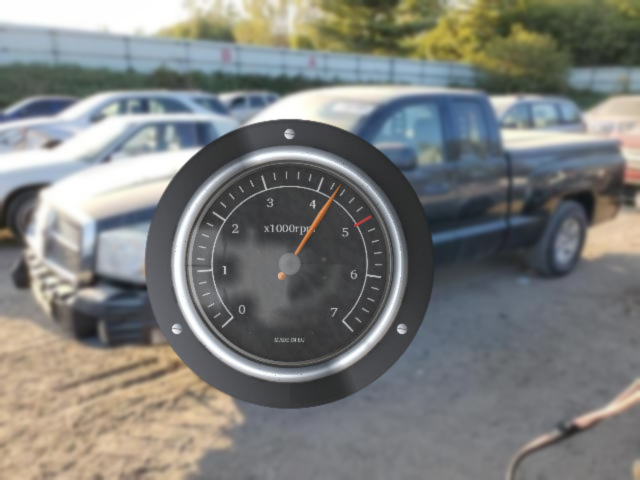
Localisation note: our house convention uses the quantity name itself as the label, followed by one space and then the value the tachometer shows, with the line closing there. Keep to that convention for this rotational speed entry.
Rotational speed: 4300 rpm
